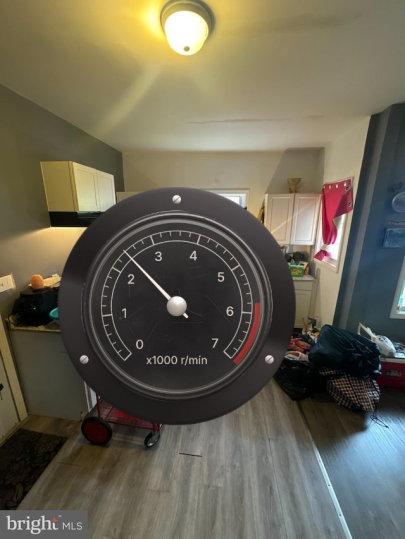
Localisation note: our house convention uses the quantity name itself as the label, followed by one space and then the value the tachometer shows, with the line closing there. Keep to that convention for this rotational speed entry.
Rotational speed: 2400 rpm
